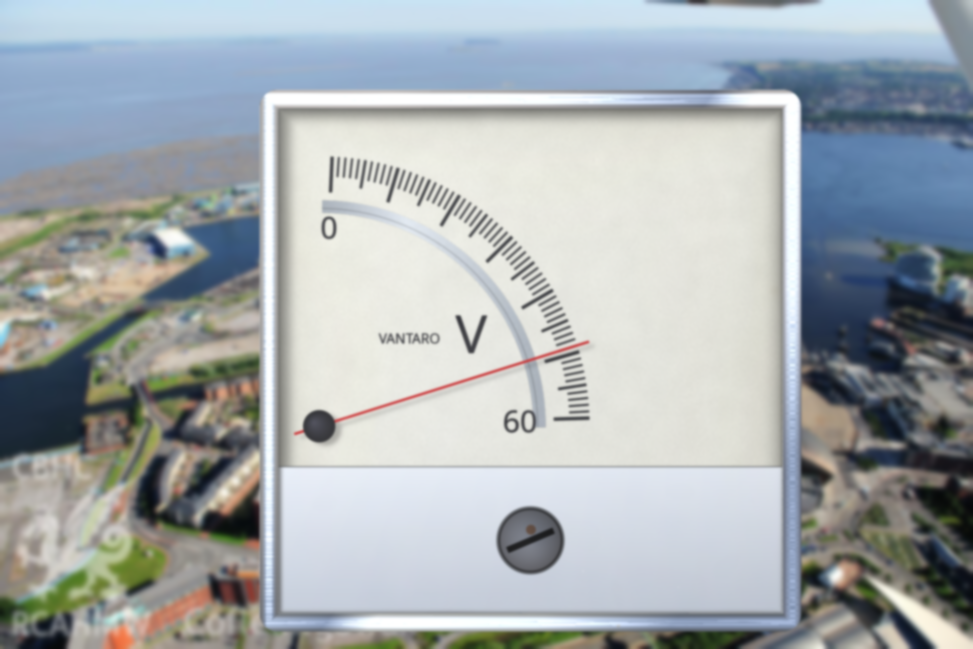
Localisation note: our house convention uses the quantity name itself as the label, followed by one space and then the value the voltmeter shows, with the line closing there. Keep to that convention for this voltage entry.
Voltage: 49 V
